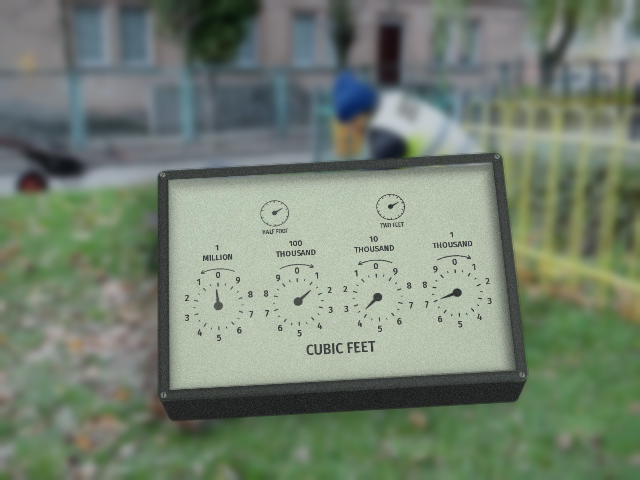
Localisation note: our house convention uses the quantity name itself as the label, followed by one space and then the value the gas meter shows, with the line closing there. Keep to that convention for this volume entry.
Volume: 13700 ft³
